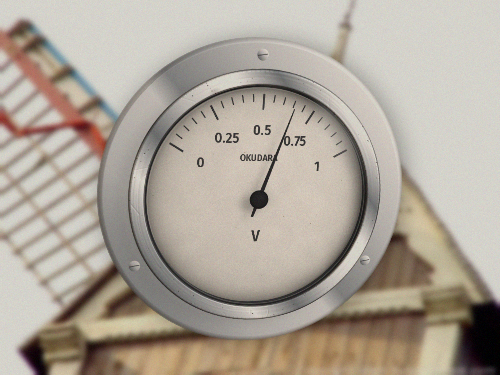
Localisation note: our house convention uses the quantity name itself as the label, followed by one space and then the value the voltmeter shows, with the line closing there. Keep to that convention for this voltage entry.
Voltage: 0.65 V
